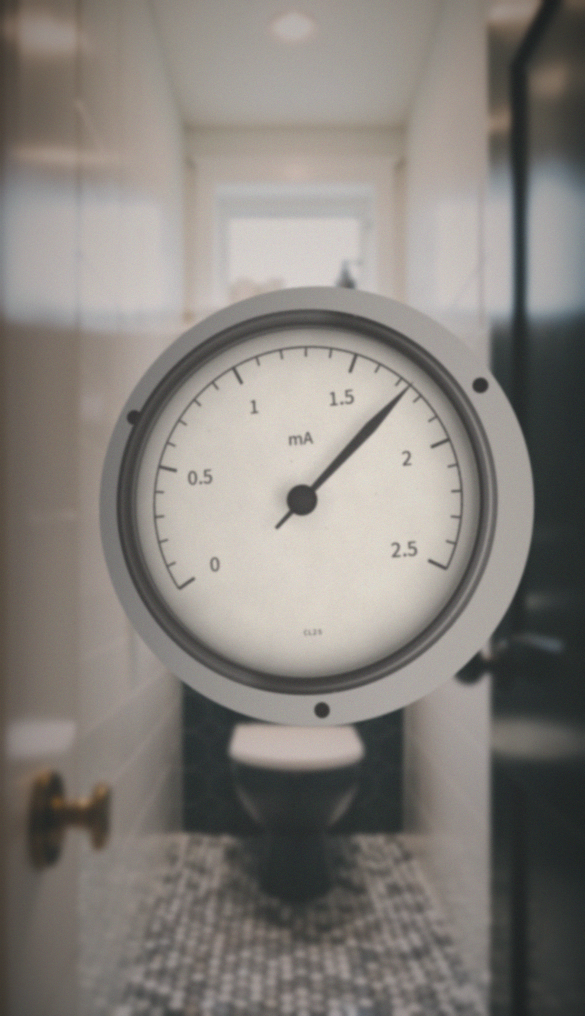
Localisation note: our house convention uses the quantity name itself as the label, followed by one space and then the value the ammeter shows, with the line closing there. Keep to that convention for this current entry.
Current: 1.75 mA
